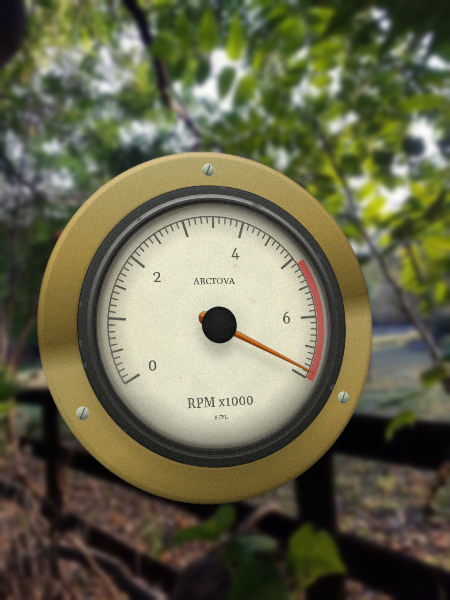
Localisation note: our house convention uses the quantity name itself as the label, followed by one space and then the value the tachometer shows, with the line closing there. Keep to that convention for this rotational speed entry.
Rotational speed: 6900 rpm
